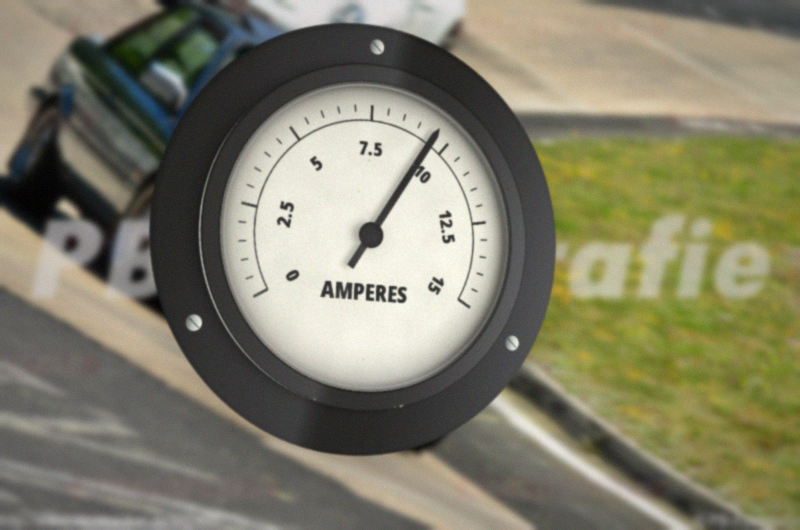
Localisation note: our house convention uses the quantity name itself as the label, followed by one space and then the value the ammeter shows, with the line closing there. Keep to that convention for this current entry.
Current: 9.5 A
